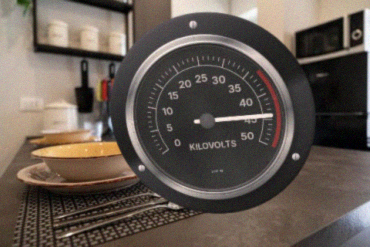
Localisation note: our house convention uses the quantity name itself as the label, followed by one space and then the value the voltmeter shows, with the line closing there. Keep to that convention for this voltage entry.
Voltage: 44 kV
